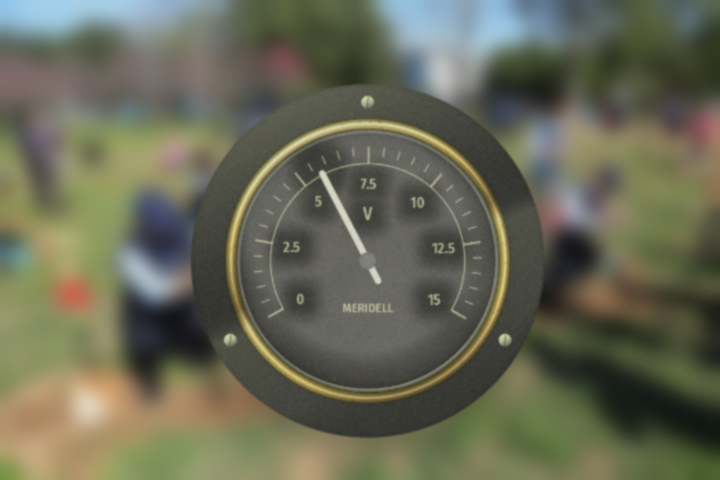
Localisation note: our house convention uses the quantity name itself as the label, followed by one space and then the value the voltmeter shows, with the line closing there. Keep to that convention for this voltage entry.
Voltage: 5.75 V
